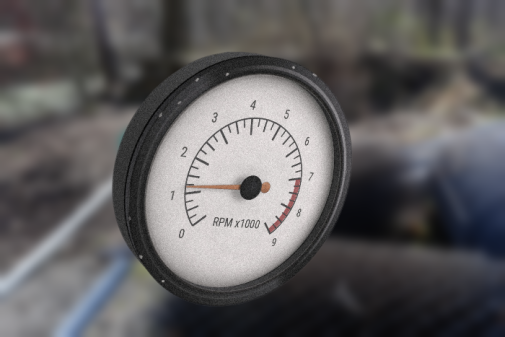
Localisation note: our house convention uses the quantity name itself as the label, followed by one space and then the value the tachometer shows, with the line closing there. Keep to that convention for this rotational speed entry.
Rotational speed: 1250 rpm
